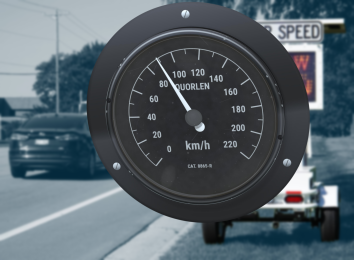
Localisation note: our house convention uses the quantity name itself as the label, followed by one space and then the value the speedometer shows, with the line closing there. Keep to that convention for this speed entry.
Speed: 90 km/h
